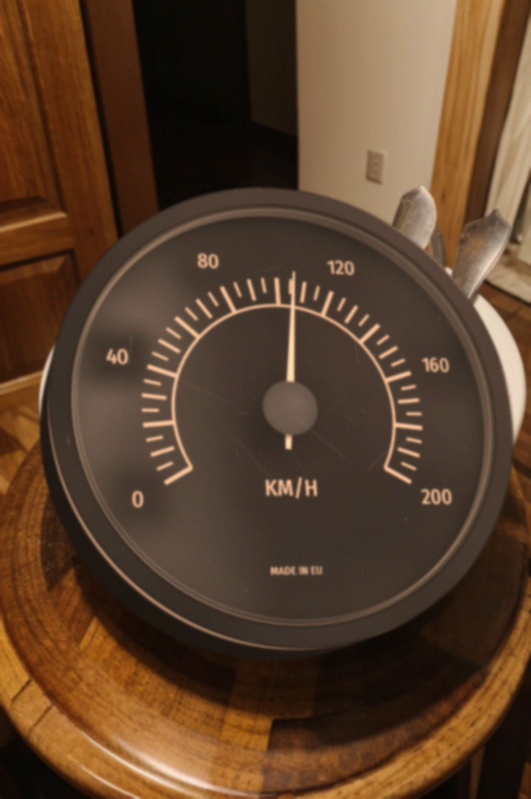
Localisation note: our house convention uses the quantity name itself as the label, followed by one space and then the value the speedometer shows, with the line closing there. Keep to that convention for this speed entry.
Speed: 105 km/h
